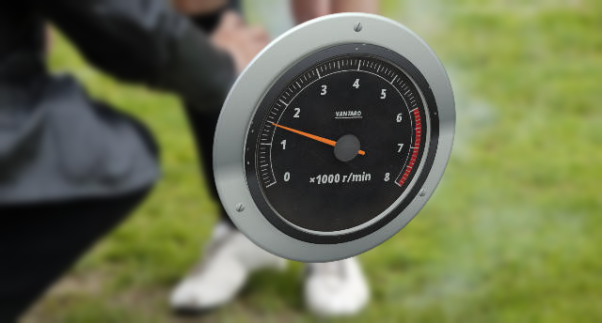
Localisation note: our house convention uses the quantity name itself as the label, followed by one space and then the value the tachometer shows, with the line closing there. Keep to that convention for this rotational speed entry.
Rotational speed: 1500 rpm
